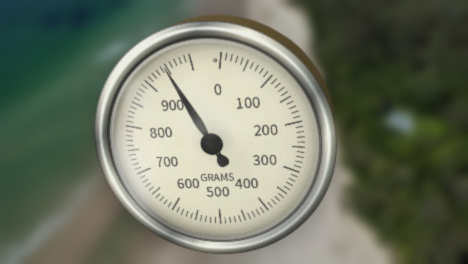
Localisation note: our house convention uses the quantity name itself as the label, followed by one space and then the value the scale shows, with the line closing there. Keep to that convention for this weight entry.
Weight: 950 g
